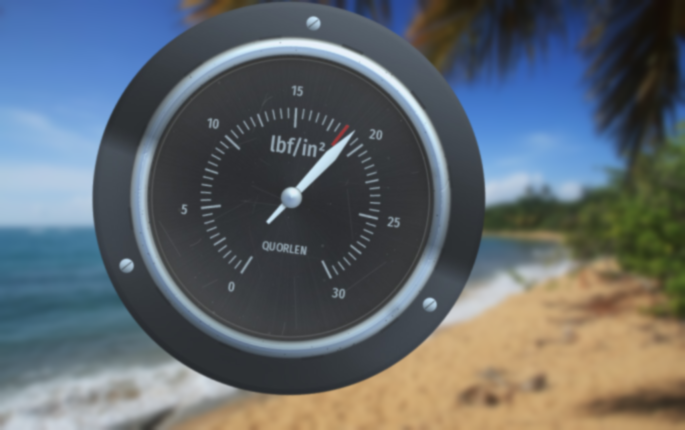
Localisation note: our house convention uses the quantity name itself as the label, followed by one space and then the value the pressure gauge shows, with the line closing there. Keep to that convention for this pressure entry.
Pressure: 19 psi
